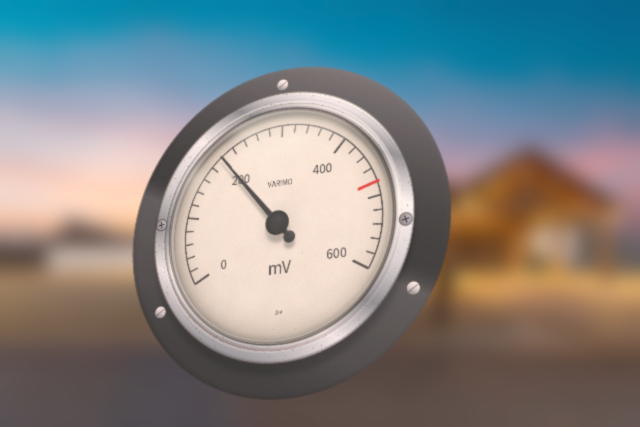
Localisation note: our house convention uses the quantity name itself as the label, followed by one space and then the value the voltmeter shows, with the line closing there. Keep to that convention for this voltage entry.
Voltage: 200 mV
